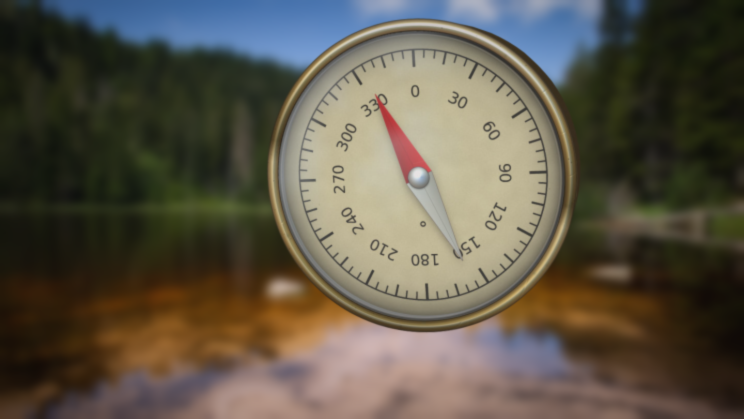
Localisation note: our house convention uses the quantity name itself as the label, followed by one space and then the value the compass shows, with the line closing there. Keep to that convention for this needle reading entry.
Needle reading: 335 °
